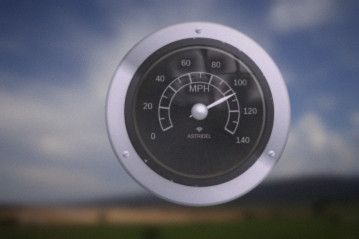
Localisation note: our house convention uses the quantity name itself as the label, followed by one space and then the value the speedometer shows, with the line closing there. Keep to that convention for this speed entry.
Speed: 105 mph
